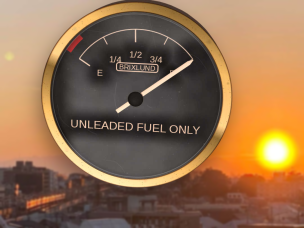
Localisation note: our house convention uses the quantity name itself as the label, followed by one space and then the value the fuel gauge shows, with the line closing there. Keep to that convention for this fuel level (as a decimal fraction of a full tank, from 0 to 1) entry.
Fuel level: 1
